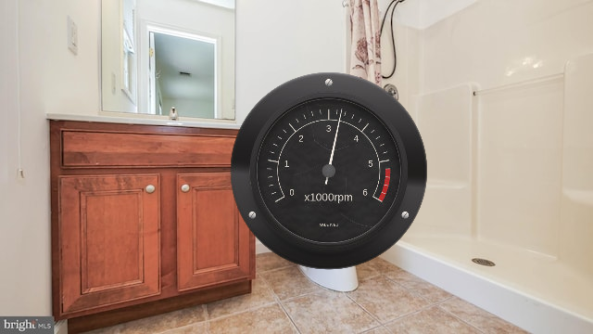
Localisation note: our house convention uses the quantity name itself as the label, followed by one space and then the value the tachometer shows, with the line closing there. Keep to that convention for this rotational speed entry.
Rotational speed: 3300 rpm
